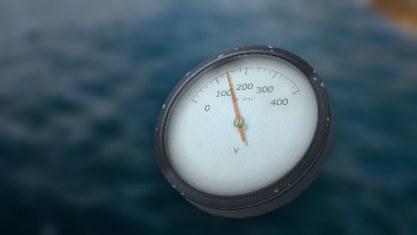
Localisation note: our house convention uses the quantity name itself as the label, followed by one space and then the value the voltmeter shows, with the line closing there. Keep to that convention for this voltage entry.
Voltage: 140 V
